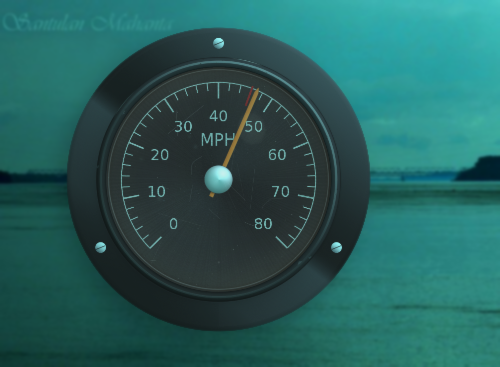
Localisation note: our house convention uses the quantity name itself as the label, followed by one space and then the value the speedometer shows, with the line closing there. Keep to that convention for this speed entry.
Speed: 47 mph
